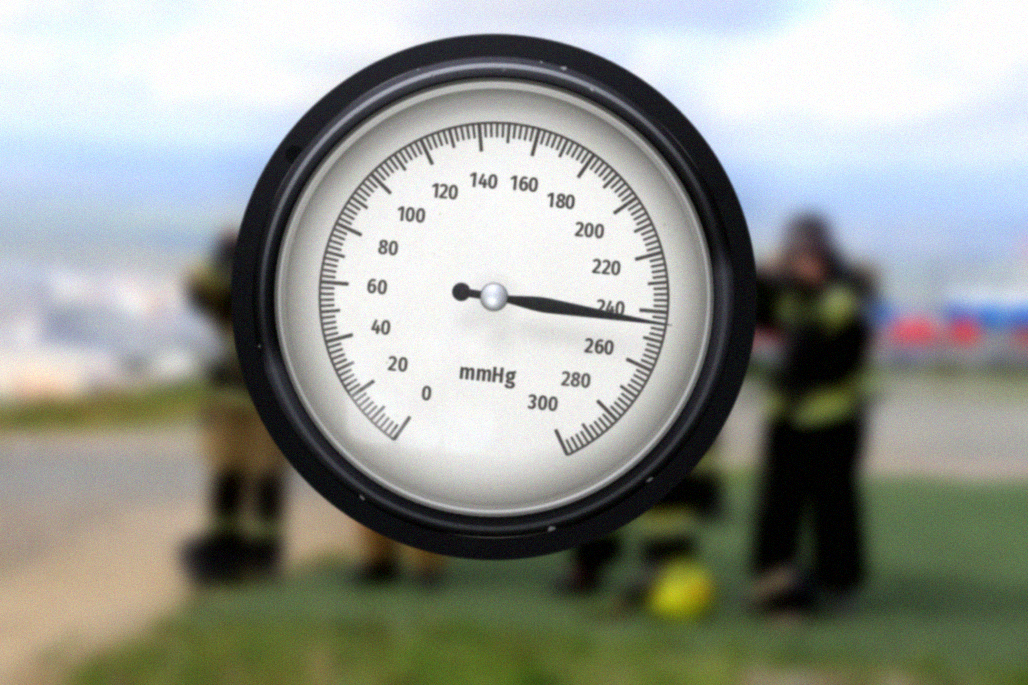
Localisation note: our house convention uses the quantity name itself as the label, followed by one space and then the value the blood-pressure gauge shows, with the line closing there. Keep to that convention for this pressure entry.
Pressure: 244 mmHg
